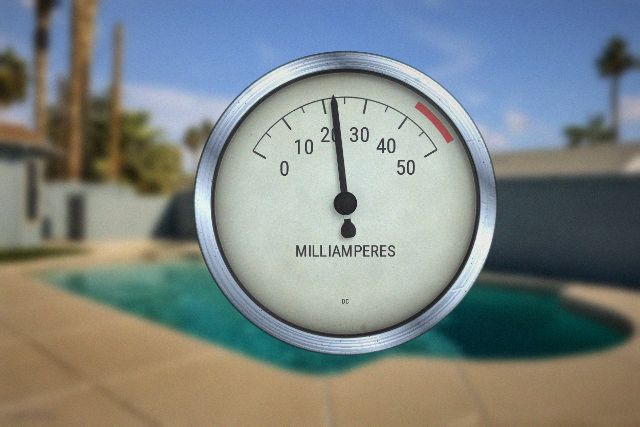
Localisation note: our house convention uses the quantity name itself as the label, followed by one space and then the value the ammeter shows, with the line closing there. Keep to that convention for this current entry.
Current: 22.5 mA
